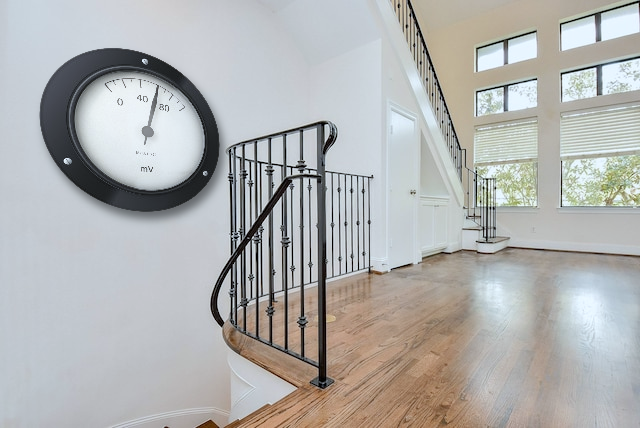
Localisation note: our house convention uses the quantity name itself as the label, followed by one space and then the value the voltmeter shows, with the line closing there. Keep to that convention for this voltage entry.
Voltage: 60 mV
